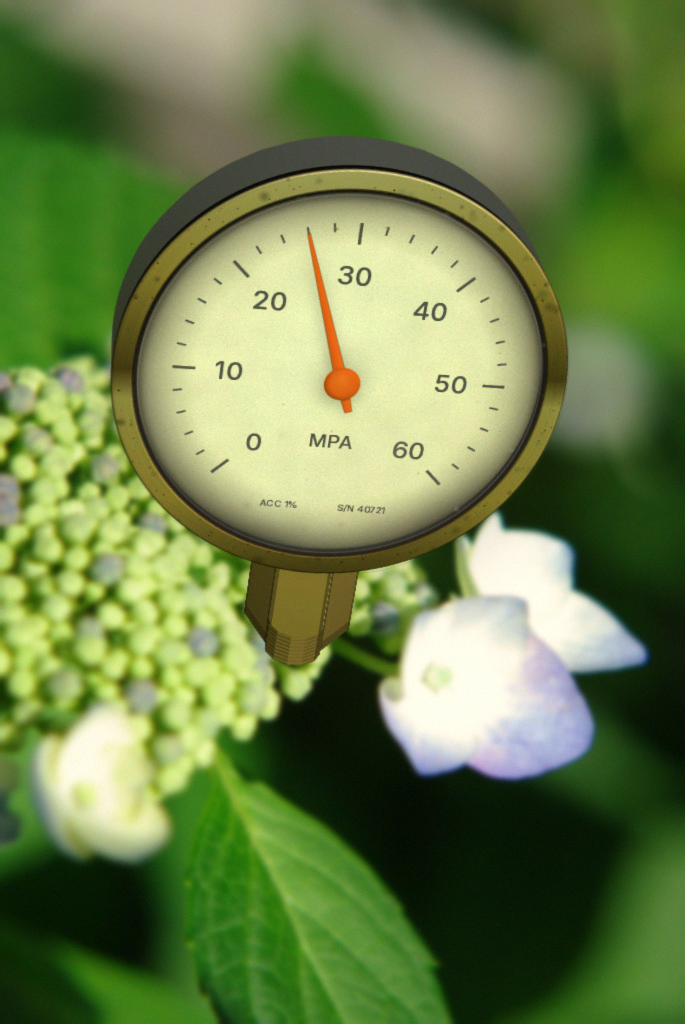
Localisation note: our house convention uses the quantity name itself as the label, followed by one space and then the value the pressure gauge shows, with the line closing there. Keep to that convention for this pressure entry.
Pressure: 26 MPa
